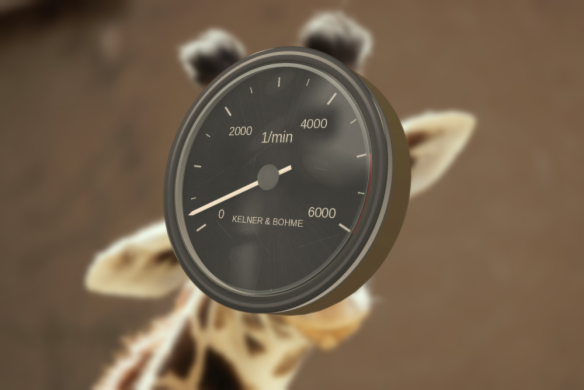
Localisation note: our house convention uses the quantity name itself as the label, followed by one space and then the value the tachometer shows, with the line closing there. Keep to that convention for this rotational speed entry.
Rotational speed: 250 rpm
